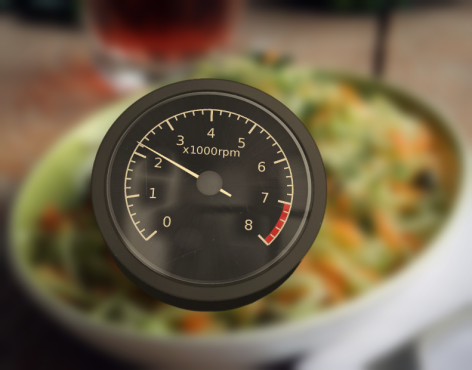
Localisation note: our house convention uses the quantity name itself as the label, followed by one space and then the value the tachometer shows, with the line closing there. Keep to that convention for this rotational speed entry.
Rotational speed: 2200 rpm
